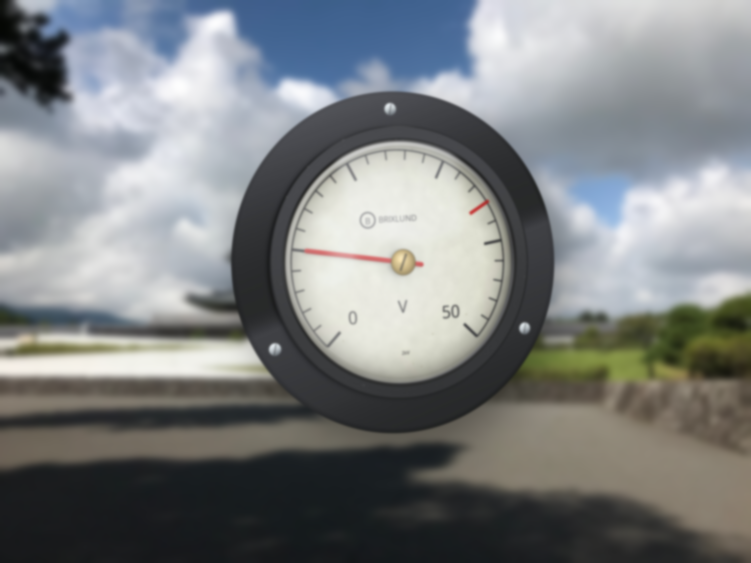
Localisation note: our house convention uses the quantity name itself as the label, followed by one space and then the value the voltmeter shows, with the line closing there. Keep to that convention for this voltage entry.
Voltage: 10 V
